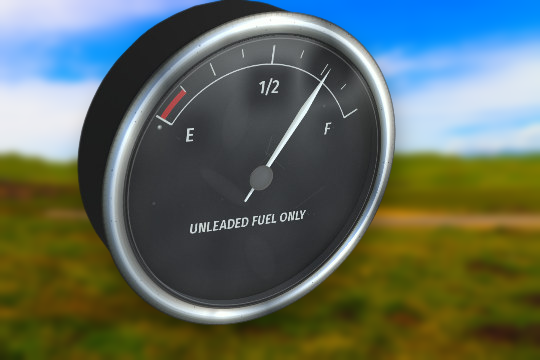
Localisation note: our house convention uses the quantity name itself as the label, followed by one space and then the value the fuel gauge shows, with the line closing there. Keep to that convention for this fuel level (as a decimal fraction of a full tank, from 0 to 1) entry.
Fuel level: 0.75
